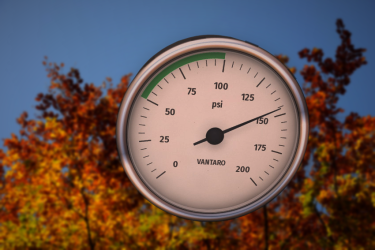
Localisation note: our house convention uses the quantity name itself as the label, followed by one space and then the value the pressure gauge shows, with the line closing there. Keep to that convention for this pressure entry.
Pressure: 145 psi
